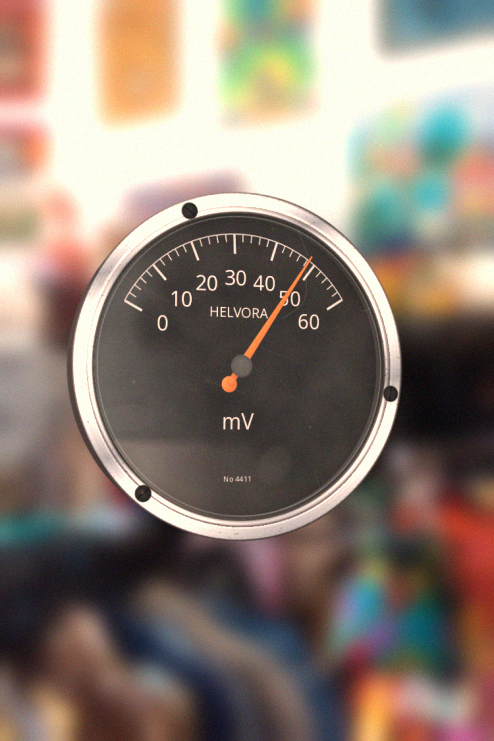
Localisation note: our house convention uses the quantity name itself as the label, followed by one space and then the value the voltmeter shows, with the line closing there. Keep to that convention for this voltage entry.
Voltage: 48 mV
